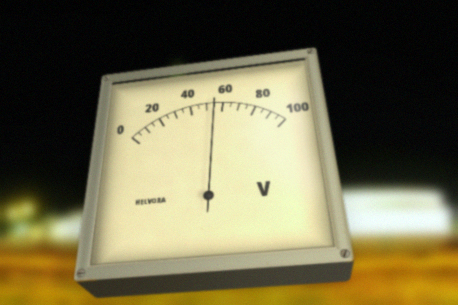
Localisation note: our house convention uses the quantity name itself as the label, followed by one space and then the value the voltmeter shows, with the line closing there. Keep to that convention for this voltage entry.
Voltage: 55 V
